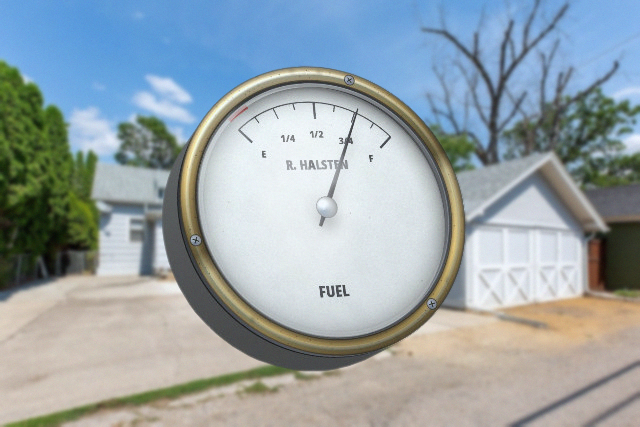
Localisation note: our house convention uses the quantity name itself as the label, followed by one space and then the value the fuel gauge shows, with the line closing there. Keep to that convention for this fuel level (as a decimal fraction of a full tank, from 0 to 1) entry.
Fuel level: 0.75
